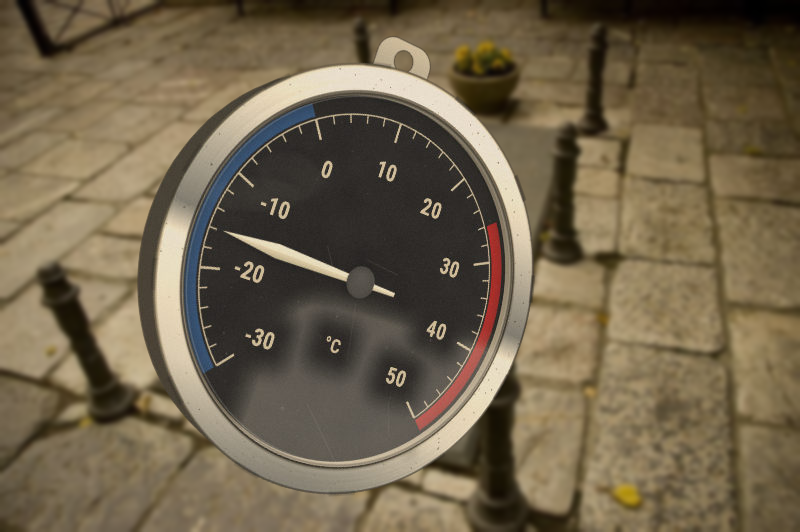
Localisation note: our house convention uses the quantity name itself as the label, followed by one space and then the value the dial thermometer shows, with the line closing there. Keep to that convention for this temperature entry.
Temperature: -16 °C
